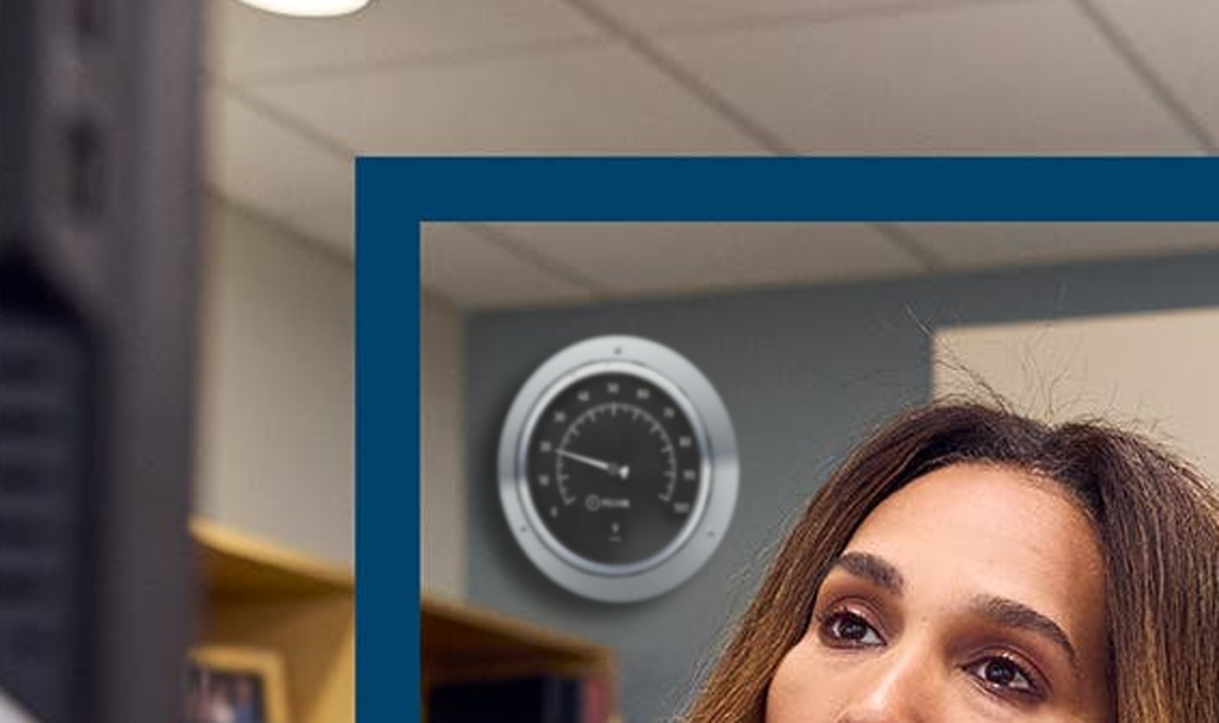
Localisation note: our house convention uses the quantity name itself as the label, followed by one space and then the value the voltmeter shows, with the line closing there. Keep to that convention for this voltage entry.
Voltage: 20 V
